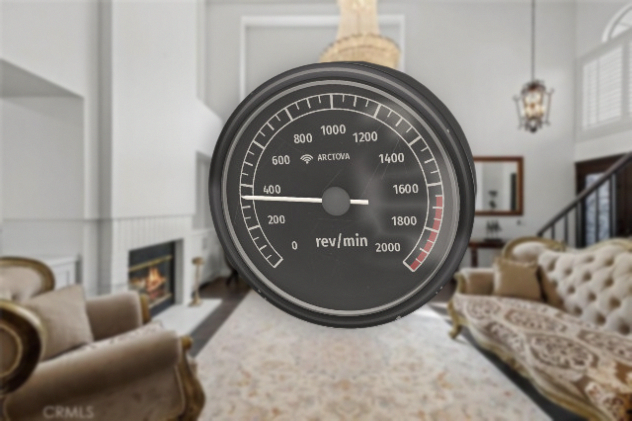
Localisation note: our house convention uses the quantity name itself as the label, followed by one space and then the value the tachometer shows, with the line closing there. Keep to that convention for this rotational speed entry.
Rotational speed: 350 rpm
